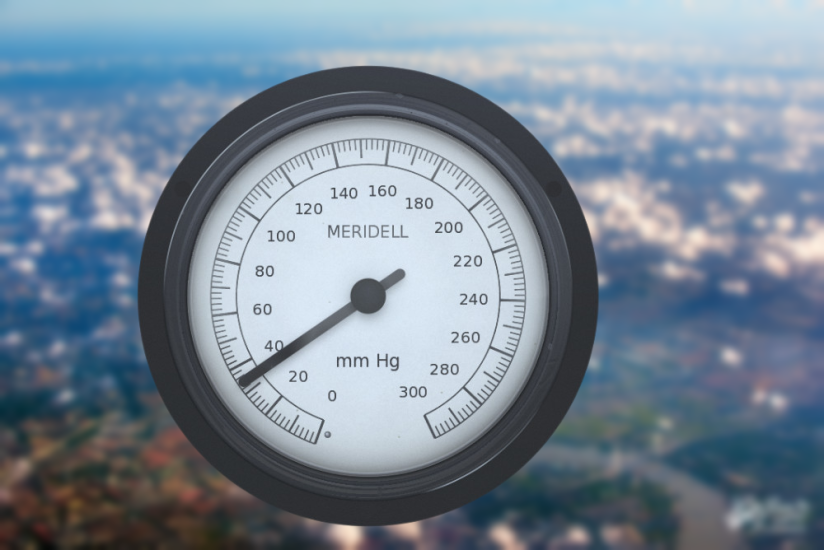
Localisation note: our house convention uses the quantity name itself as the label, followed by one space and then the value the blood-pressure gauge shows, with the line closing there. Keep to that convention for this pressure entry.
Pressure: 34 mmHg
